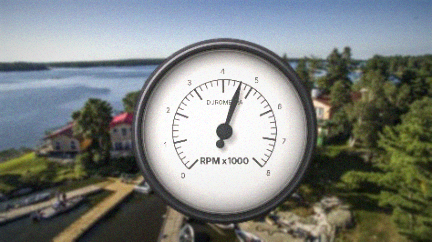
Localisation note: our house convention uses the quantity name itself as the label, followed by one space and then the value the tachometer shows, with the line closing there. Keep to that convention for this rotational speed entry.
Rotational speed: 4600 rpm
